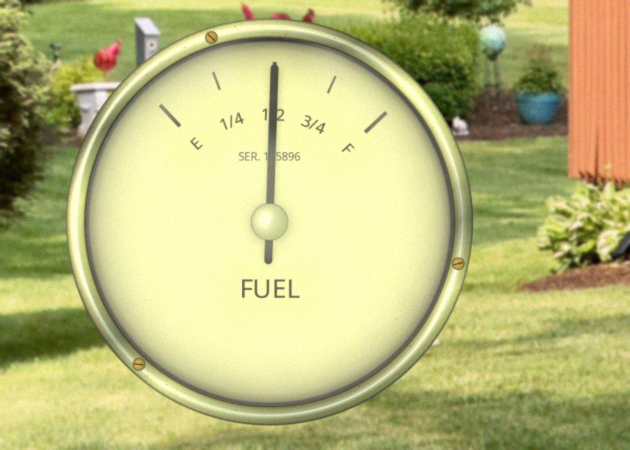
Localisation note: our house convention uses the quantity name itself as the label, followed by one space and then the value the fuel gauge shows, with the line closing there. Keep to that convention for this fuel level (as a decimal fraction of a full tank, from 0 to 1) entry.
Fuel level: 0.5
